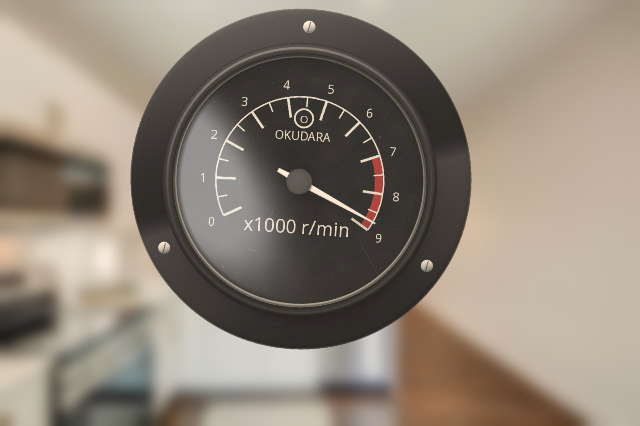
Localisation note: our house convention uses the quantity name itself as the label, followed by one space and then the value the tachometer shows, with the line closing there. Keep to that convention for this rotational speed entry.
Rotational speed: 8750 rpm
